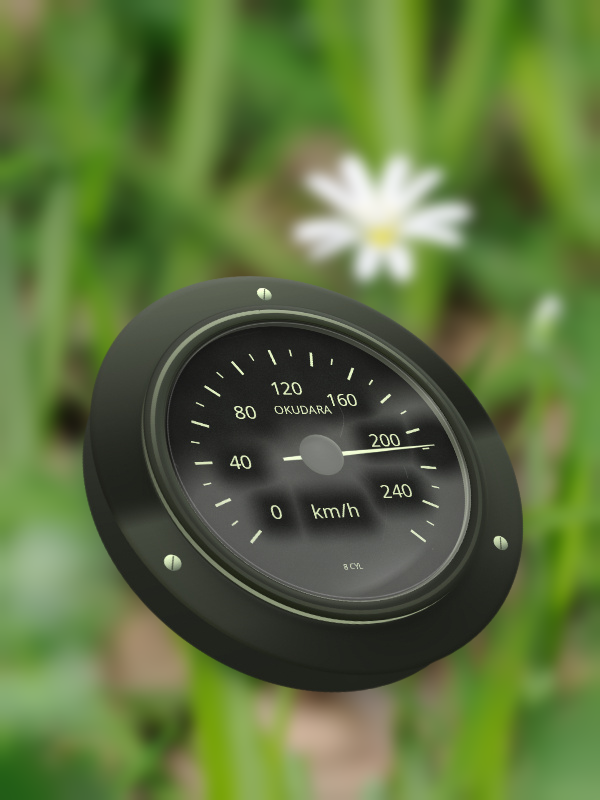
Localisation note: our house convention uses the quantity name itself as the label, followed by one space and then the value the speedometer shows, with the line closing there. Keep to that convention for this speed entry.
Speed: 210 km/h
